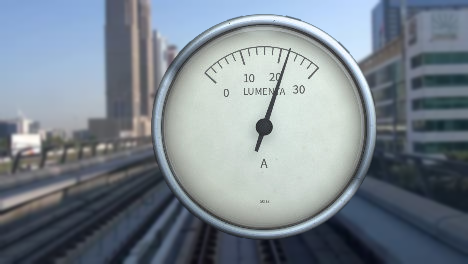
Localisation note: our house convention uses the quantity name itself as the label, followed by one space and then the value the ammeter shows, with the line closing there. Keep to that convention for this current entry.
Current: 22 A
